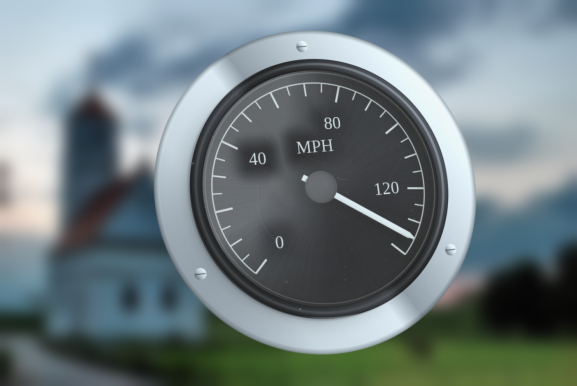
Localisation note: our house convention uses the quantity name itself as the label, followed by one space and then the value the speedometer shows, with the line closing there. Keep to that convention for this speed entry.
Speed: 135 mph
